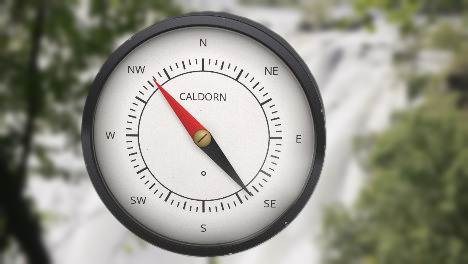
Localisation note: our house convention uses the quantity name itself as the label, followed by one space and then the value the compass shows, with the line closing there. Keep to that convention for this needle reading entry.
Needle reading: 320 °
